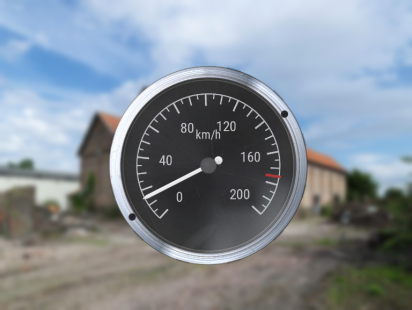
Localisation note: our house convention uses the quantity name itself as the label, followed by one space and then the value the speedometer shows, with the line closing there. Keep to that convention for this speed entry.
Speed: 15 km/h
